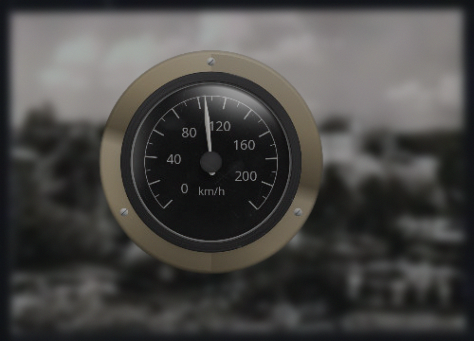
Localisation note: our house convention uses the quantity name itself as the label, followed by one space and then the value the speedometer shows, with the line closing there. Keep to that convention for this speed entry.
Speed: 105 km/h
